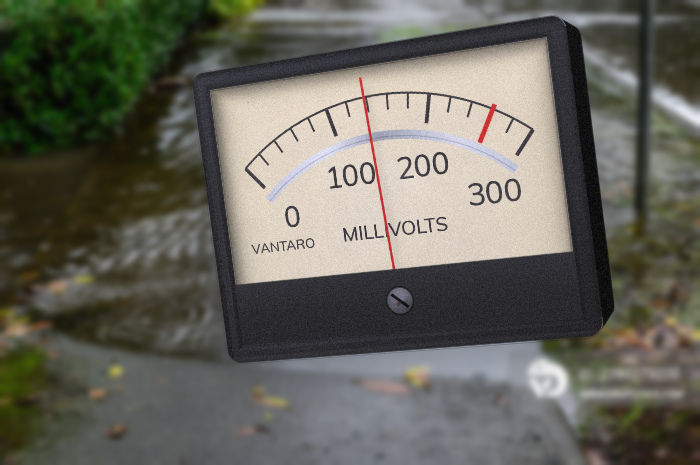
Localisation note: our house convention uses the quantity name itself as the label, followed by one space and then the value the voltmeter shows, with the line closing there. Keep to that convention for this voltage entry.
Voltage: 140 mV
